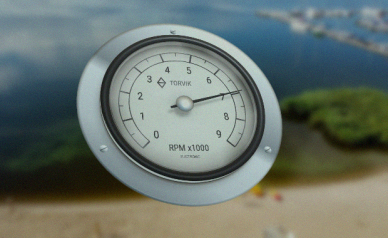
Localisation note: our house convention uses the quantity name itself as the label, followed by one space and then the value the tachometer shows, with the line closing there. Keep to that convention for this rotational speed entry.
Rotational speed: 7000 rpm
